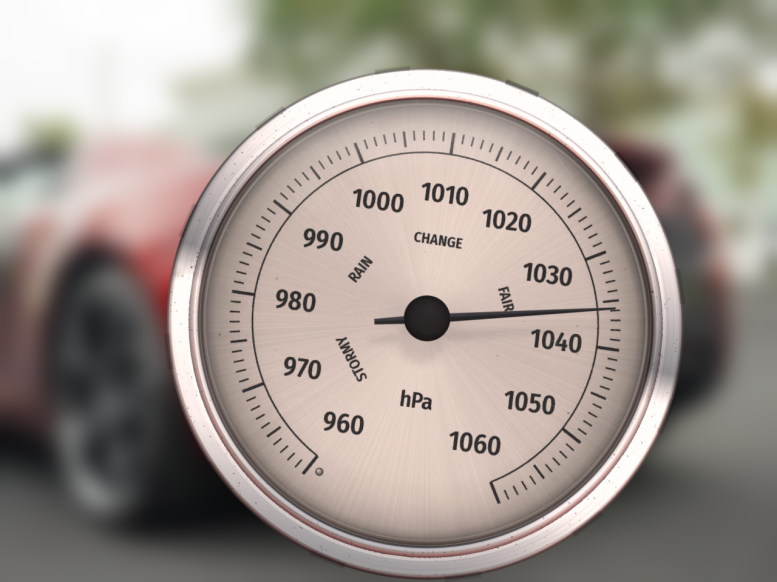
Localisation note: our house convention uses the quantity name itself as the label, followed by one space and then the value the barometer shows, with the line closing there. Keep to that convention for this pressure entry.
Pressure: 1036 hPa
